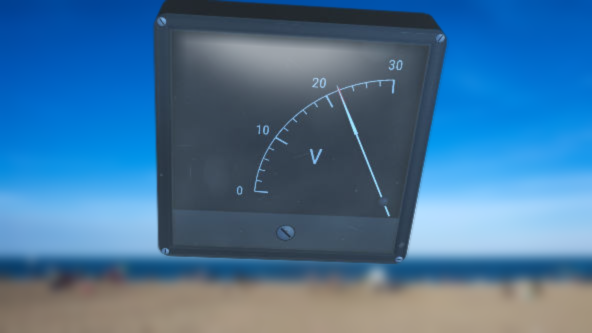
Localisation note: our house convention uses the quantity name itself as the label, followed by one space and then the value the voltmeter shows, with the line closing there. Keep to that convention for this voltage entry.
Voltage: 22 V
